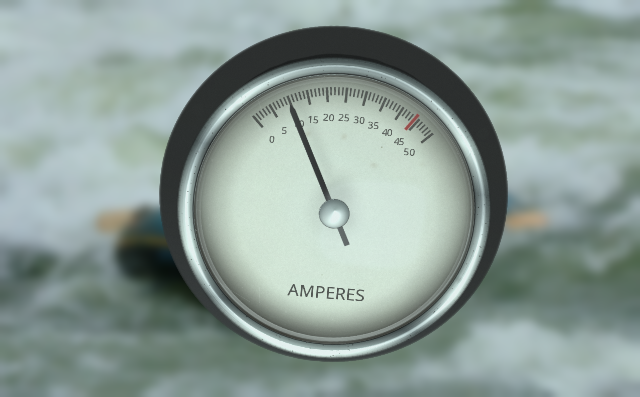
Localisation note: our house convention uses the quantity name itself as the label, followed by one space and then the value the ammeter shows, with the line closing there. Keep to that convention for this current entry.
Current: 10 A
